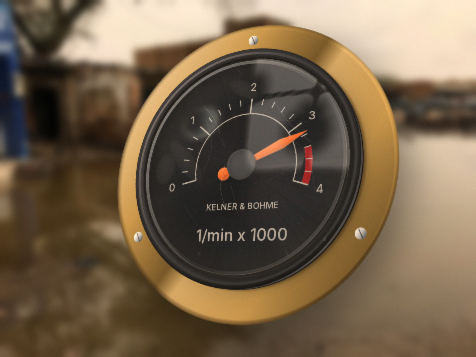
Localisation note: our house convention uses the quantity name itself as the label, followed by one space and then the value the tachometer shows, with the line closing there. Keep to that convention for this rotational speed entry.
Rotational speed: 3200 rpm
